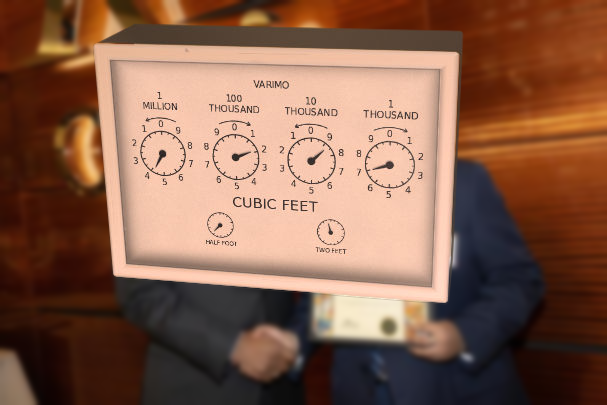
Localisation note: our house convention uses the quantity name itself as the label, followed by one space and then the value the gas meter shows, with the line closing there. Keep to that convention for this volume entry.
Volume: 418700 ft³
